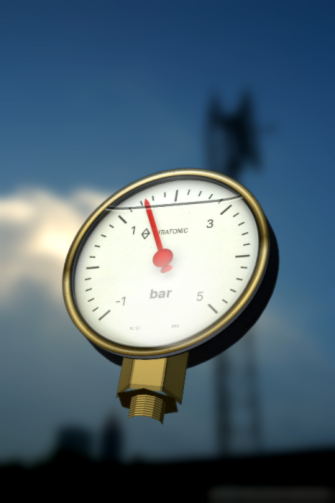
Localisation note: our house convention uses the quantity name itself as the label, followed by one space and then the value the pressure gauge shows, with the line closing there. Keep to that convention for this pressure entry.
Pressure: 1.5 bar
